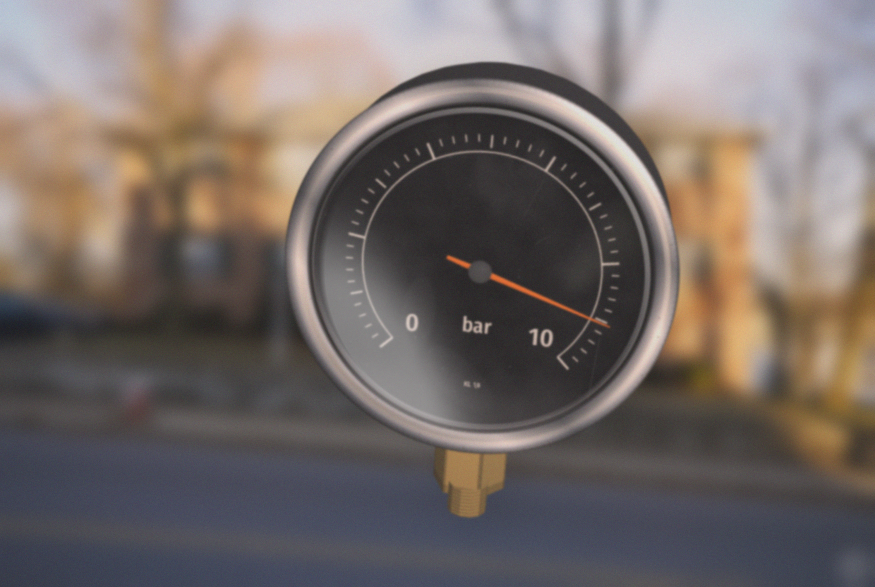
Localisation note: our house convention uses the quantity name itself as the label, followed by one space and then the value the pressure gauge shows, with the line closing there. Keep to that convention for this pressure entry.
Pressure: 9 bar
